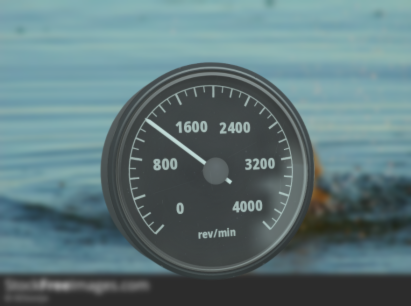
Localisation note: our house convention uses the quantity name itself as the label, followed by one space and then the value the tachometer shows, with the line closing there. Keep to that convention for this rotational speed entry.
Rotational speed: 1200 rpm
